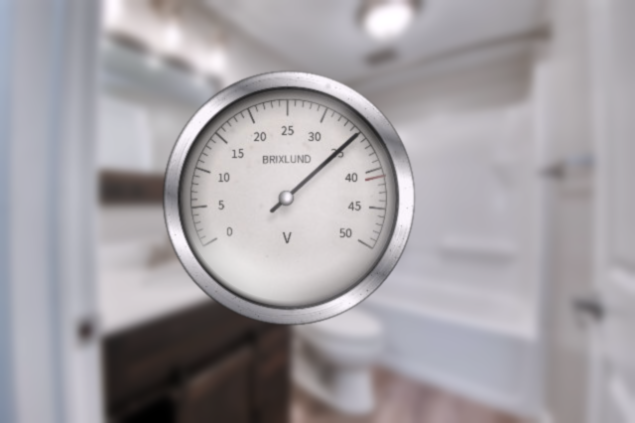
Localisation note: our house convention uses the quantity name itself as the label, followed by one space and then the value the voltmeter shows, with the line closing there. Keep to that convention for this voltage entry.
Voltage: 35 V
